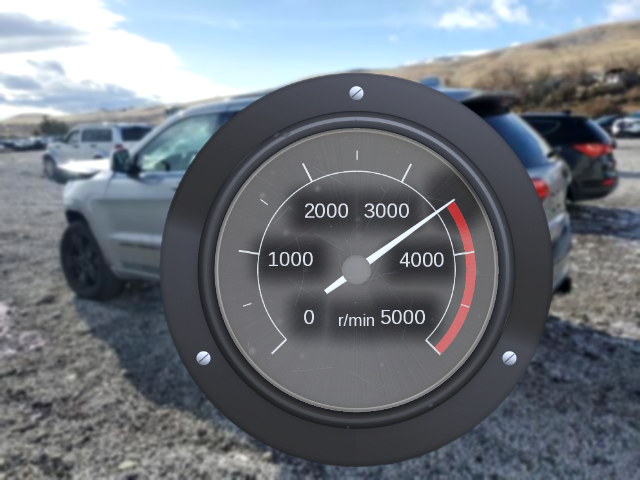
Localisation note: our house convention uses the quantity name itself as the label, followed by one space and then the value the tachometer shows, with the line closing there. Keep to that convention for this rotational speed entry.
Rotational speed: 3500 rpm
